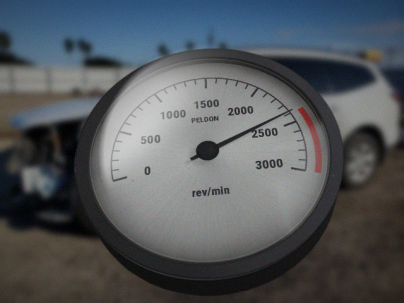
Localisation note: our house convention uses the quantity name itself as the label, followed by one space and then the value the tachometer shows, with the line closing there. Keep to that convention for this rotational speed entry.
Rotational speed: 2400 rpm
